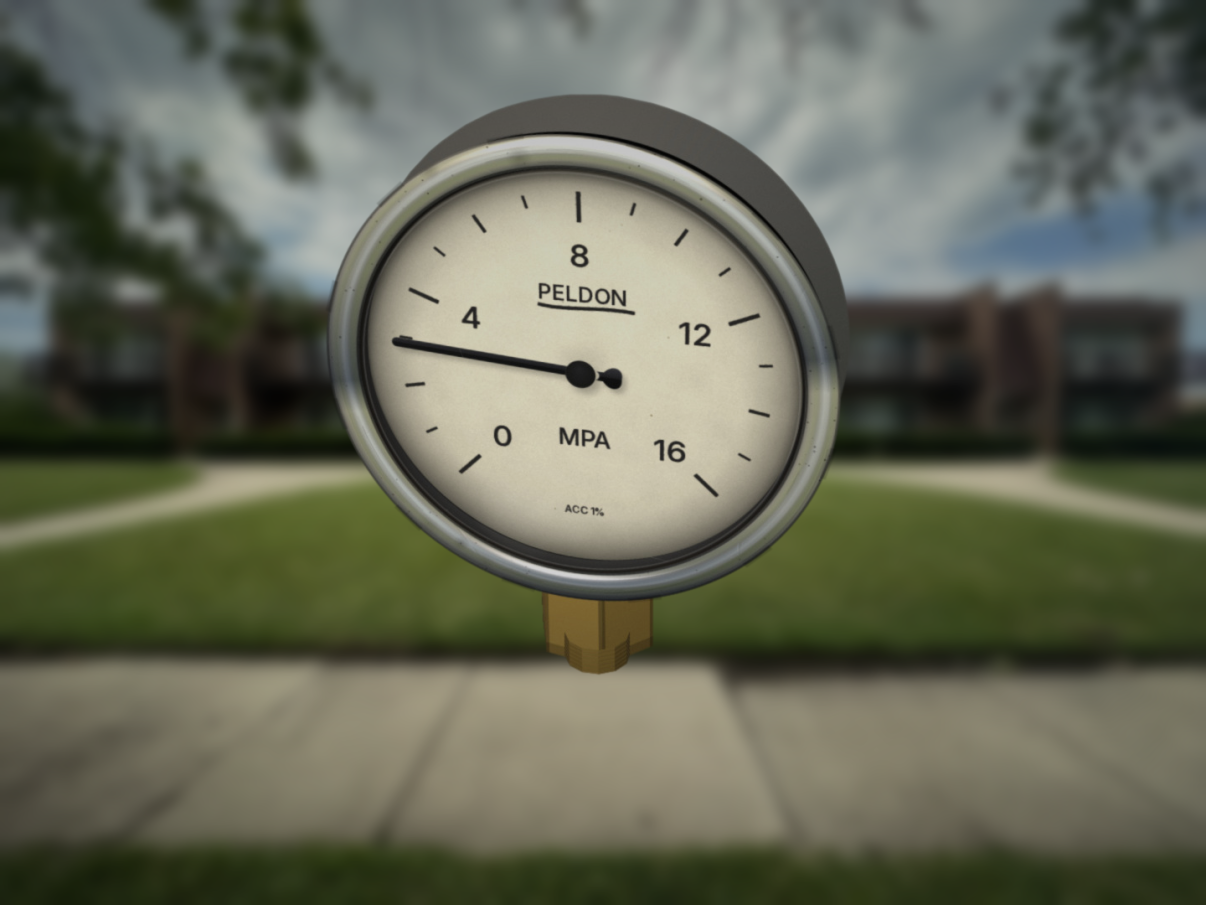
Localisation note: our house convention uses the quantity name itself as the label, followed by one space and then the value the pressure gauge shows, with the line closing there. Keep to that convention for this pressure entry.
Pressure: 3 MPa
